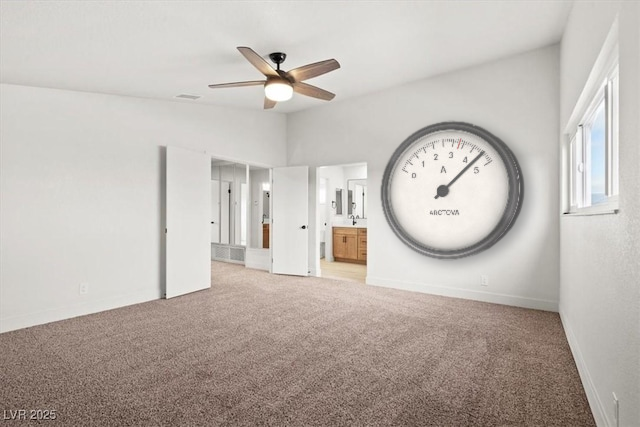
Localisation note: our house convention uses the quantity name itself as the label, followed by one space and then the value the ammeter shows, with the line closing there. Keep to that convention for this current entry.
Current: 4.5 A
